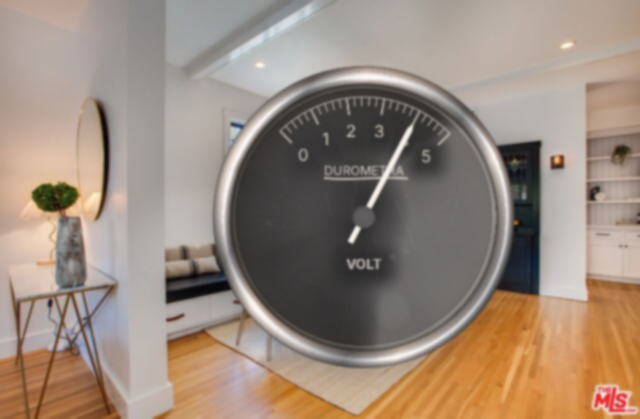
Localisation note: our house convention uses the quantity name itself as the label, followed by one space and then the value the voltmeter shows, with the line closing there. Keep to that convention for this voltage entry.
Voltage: 4 V
